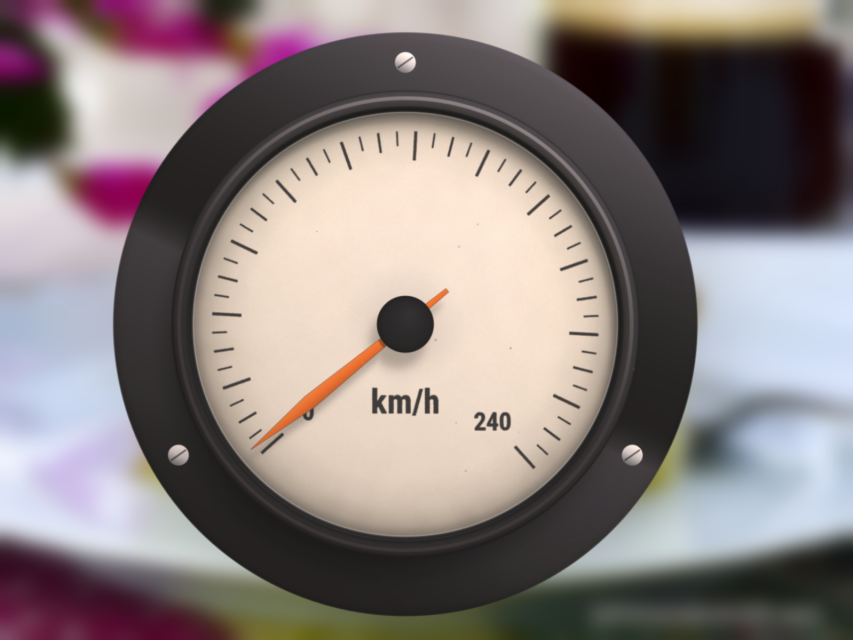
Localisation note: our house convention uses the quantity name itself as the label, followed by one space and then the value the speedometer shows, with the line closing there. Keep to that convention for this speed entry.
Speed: 2.5 km/h
